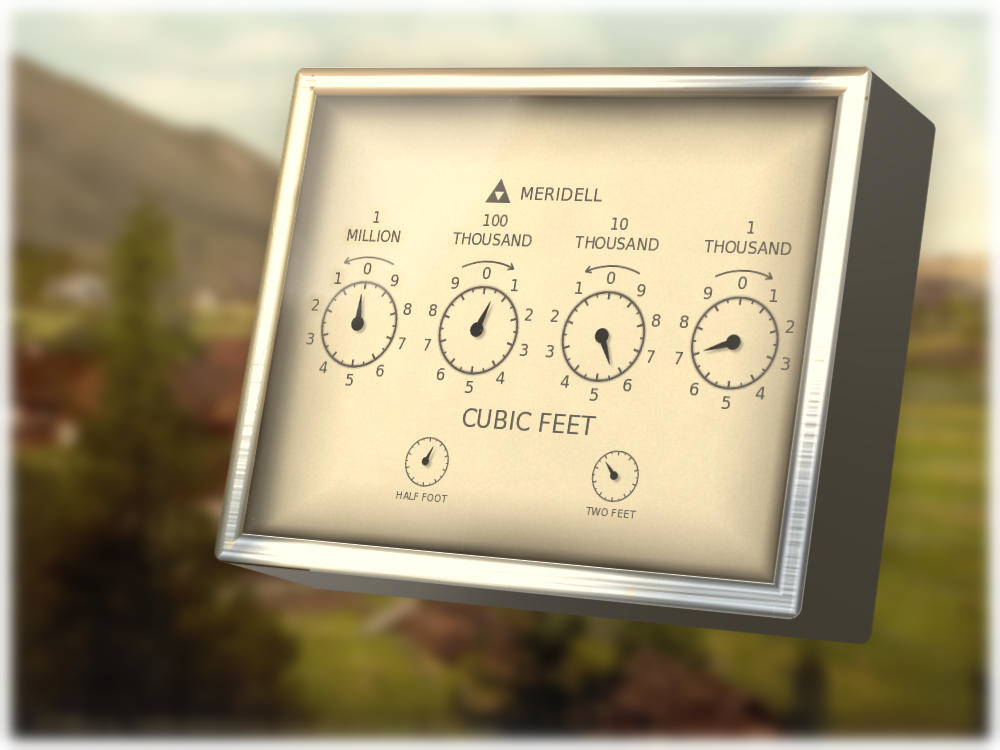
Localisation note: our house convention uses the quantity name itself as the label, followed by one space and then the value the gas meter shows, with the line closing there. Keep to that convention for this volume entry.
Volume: 5700 ft³
